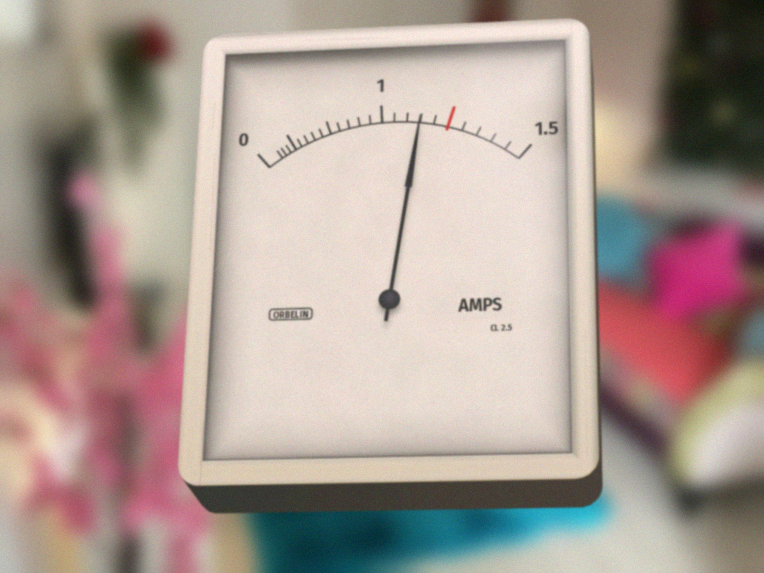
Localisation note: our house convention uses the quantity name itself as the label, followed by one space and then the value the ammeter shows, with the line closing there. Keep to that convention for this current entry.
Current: 1.15 A
